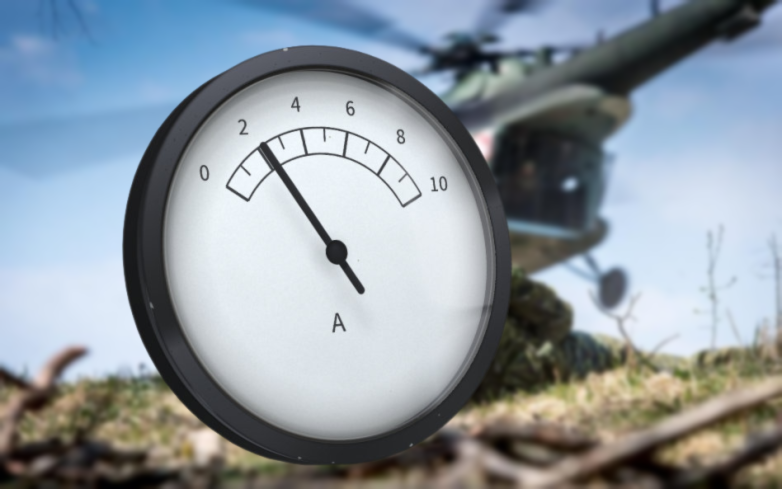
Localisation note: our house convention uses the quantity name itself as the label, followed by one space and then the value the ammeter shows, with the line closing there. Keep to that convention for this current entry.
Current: 2 A
